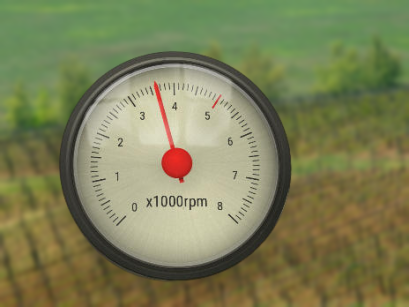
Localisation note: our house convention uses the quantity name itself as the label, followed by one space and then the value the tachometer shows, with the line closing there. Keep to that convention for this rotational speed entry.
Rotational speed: 3600 rpm
